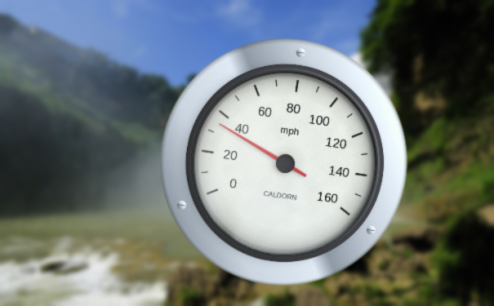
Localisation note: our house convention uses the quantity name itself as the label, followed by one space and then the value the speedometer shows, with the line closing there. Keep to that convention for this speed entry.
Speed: 35 mph
